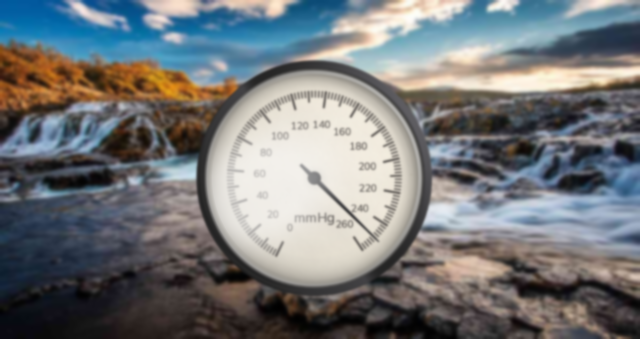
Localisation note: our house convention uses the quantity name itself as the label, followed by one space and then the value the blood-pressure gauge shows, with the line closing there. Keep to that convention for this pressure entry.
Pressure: 250 mmHg
